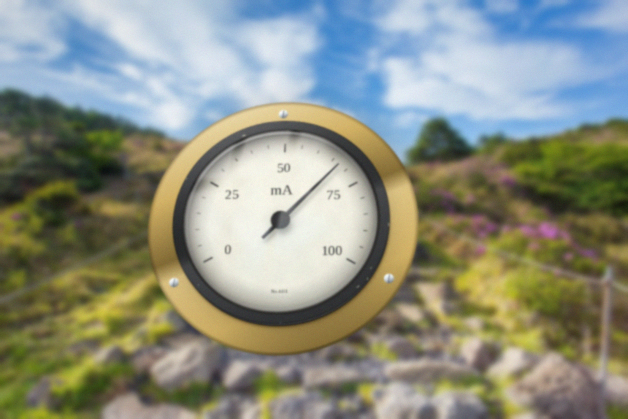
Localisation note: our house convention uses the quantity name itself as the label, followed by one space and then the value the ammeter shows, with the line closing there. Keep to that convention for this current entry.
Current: 67.5 mA
